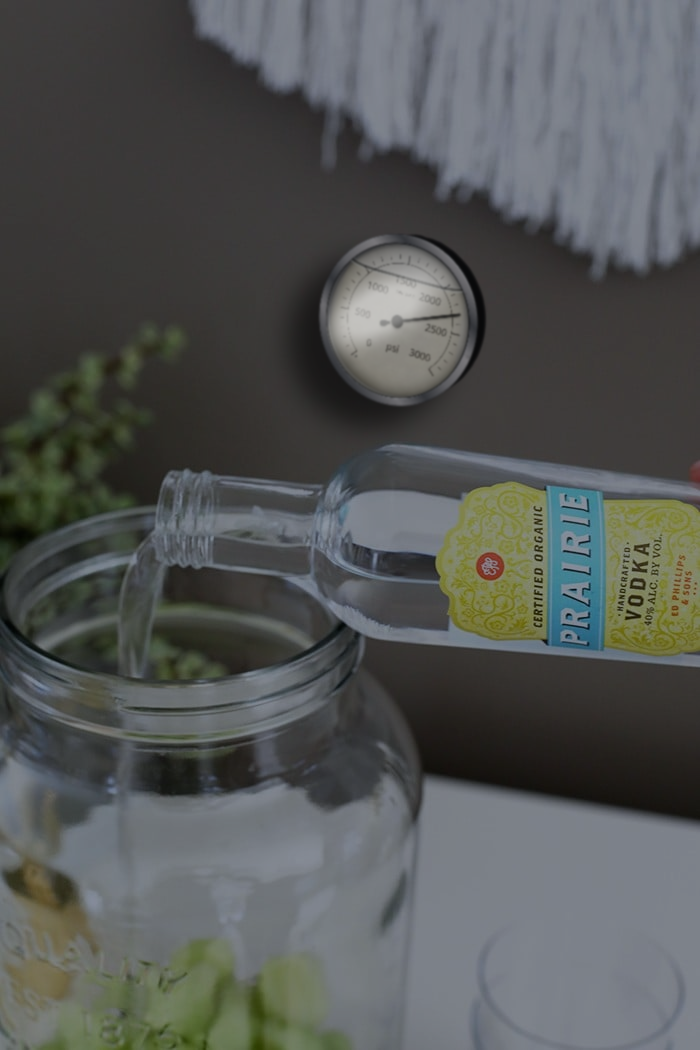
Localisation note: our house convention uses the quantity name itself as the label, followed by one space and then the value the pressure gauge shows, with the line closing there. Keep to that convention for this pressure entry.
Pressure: 2300 psi
